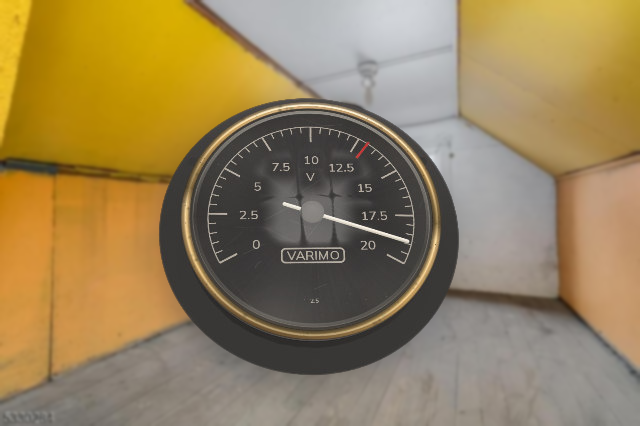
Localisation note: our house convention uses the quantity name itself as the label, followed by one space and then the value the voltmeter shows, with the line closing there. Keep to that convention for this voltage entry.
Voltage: 19 V
